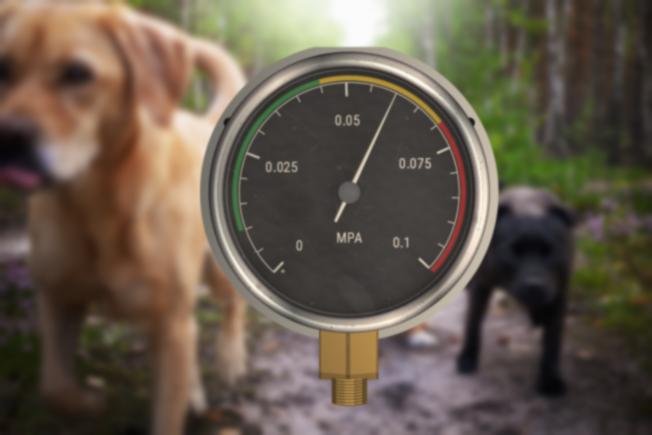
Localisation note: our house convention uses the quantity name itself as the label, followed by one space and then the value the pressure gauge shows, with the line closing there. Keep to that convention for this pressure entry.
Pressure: 0.06 MPa
